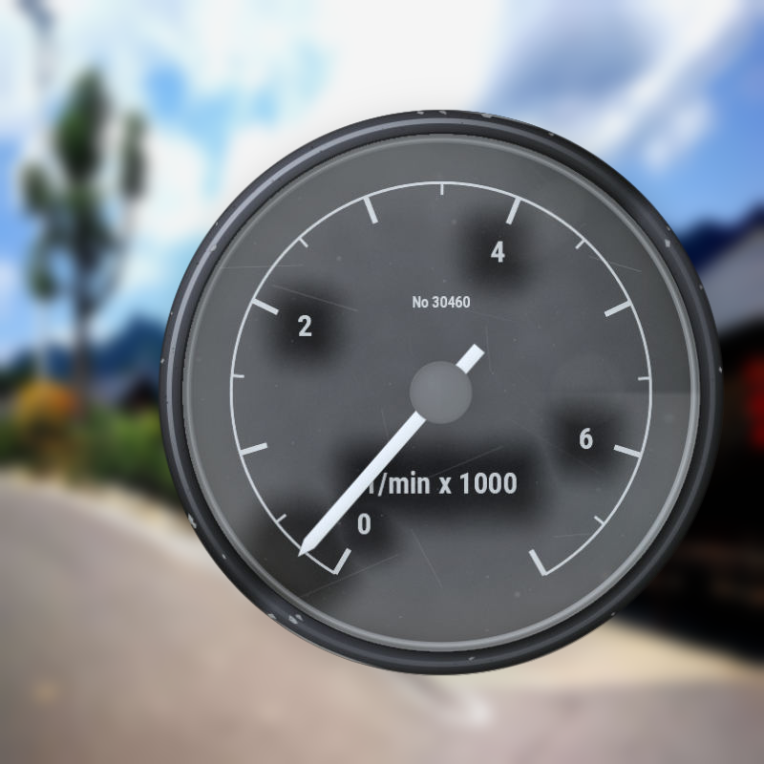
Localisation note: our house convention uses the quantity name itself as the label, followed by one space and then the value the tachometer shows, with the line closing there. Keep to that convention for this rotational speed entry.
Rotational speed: 250 rpm
